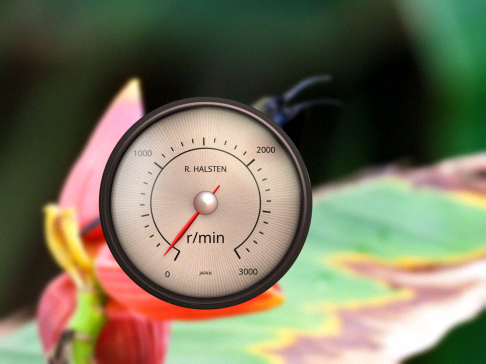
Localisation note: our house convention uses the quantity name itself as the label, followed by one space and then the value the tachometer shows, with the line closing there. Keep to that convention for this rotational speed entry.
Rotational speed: 100 rpm
